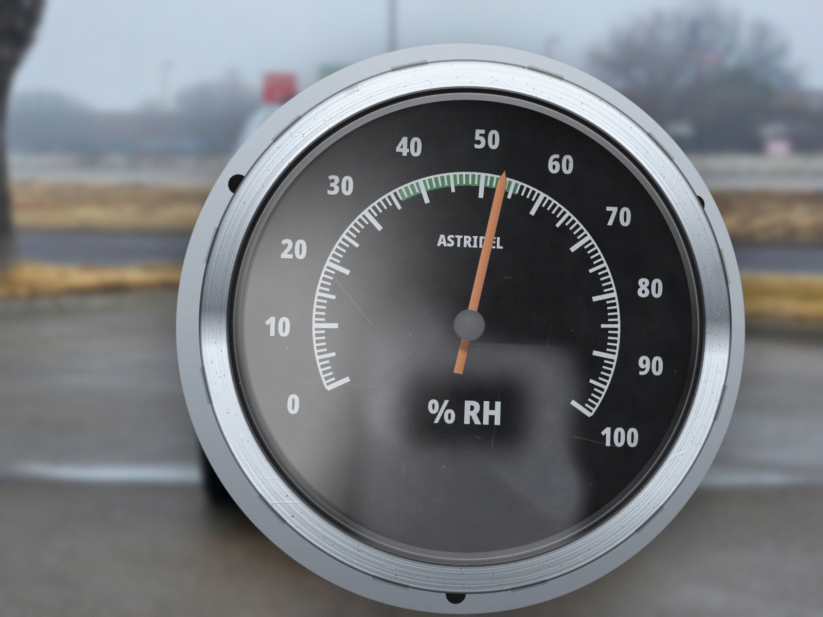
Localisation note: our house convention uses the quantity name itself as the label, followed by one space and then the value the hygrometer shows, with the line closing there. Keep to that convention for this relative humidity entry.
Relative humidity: 53 %
